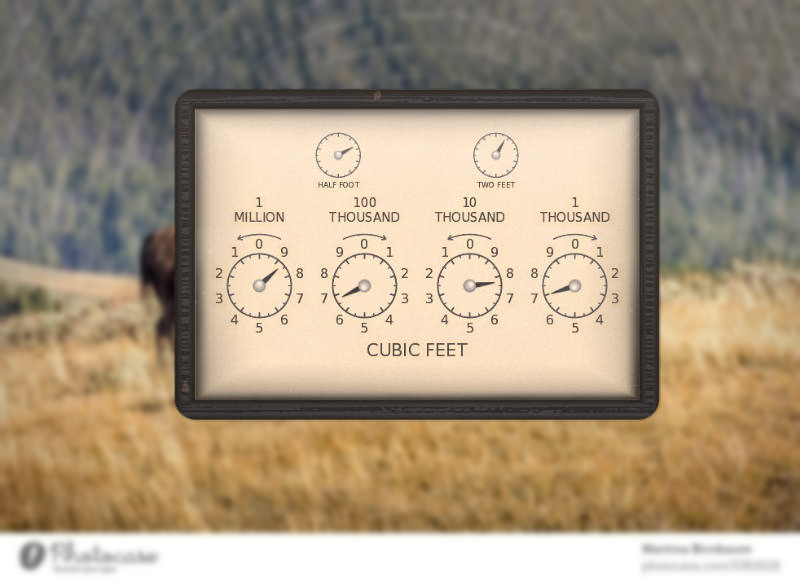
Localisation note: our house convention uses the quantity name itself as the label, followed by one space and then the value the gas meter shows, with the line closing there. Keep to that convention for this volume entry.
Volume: 867700 ft³
